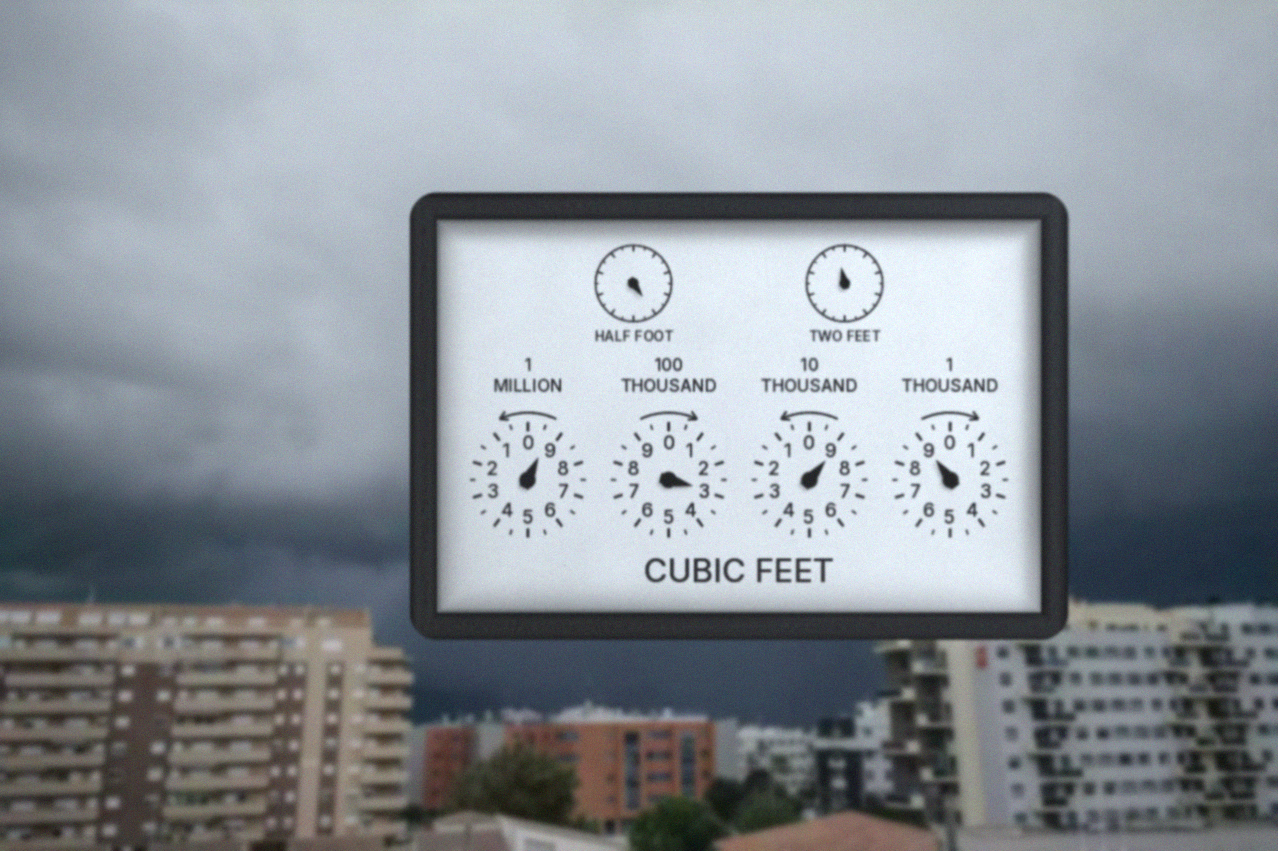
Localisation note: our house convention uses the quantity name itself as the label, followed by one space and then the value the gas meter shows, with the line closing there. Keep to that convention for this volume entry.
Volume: 928900 ft³
